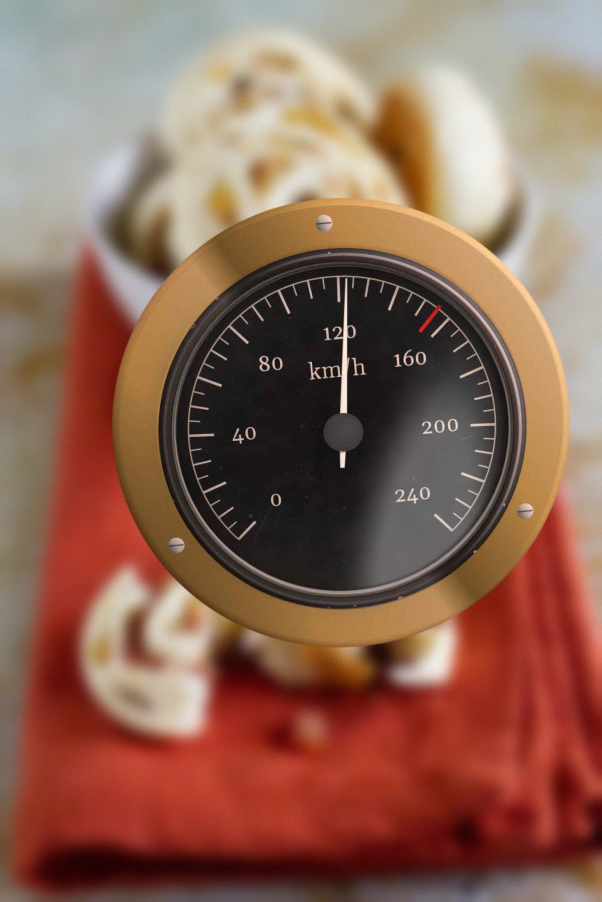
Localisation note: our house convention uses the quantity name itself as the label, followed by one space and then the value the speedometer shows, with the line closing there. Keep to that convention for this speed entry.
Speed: 122.5 km/h
